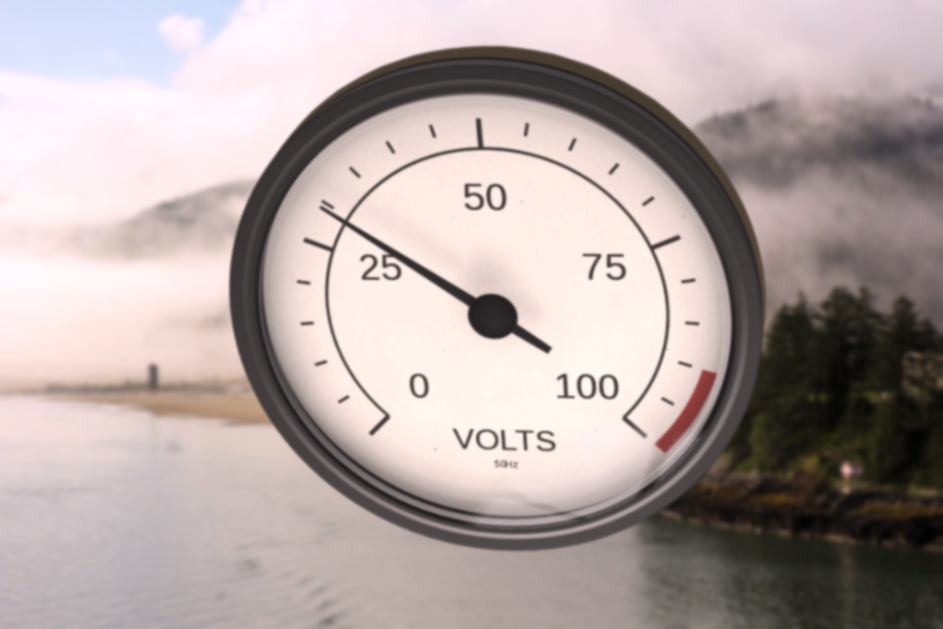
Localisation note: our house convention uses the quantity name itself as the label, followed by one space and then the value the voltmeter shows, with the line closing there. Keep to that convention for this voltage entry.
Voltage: 30 V
